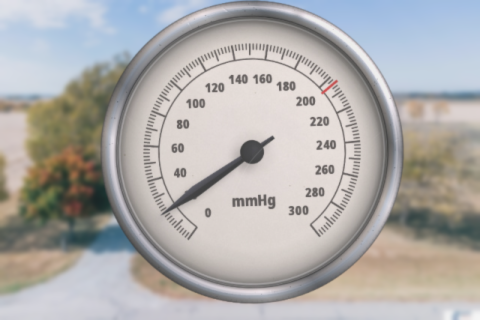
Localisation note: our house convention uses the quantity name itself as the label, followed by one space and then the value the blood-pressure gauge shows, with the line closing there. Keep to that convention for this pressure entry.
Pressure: 20 mmHg
